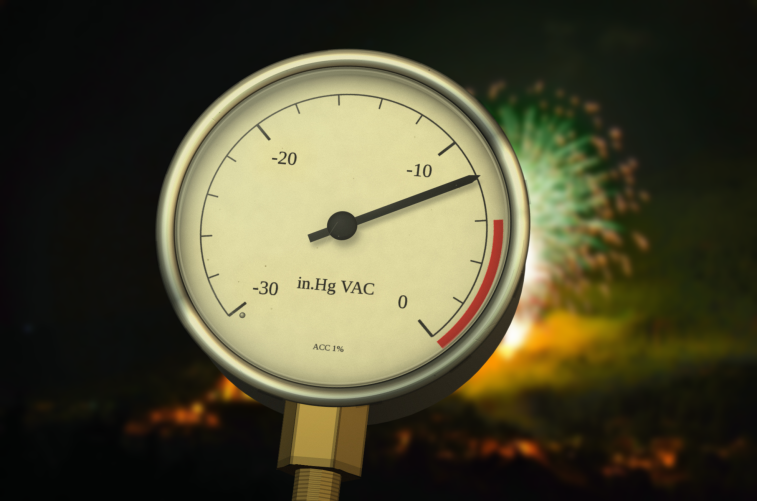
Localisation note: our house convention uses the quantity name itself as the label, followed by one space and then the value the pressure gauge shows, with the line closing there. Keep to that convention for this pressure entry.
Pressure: -8 inHg
